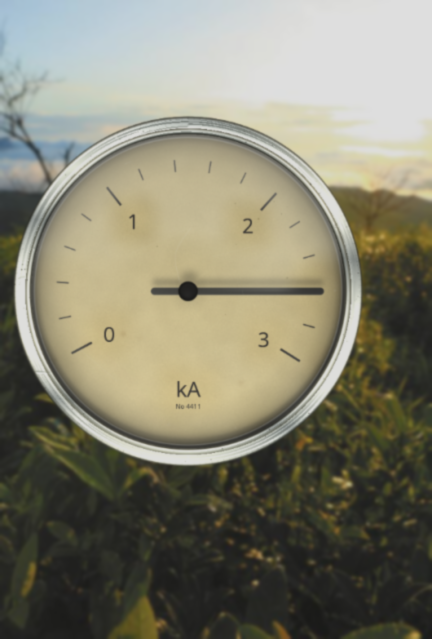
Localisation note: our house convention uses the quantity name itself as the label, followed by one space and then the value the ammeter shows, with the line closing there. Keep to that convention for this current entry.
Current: 2.6 kA
